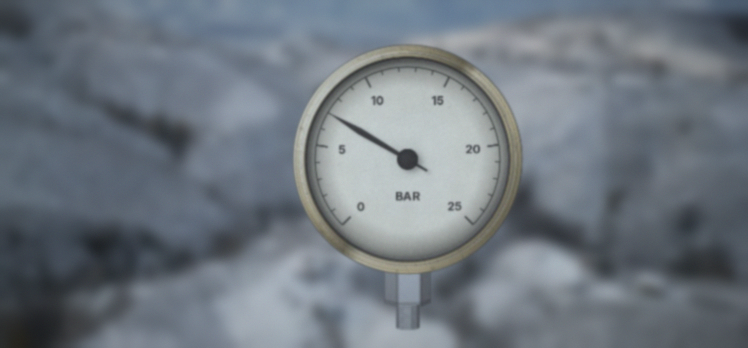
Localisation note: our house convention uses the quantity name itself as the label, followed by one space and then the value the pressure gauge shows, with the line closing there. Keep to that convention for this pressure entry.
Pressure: 7 bar
